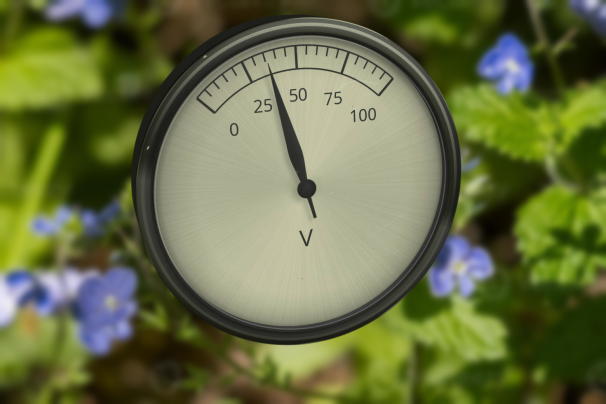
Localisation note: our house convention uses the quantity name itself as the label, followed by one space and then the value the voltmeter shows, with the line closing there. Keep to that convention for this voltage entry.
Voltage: 35 V
